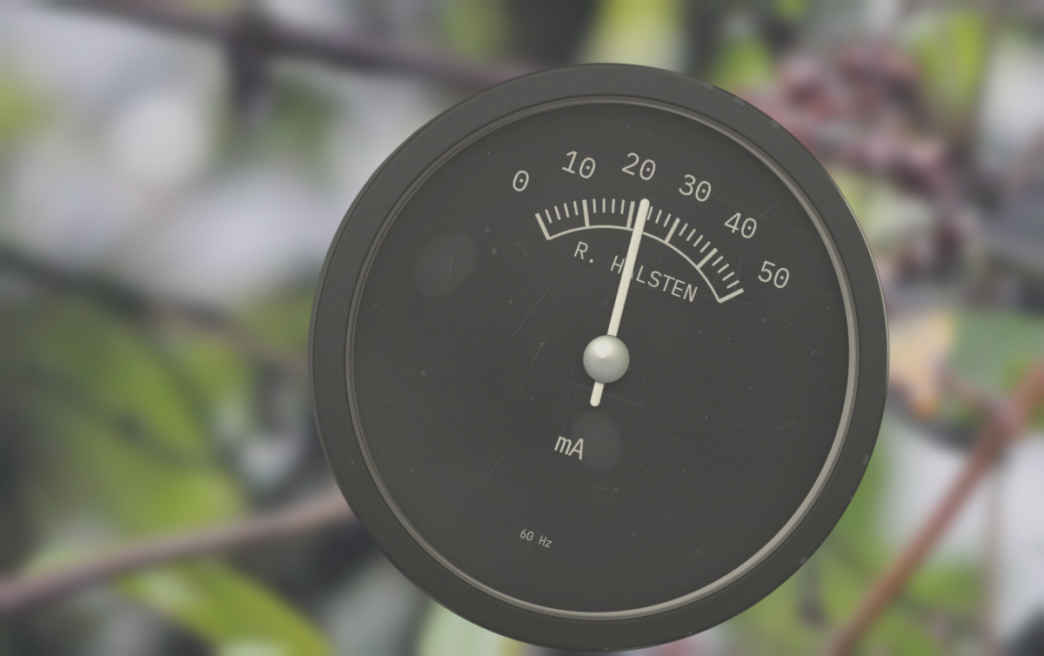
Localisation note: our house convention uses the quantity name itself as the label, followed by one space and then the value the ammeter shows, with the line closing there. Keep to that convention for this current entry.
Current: 22 mA
